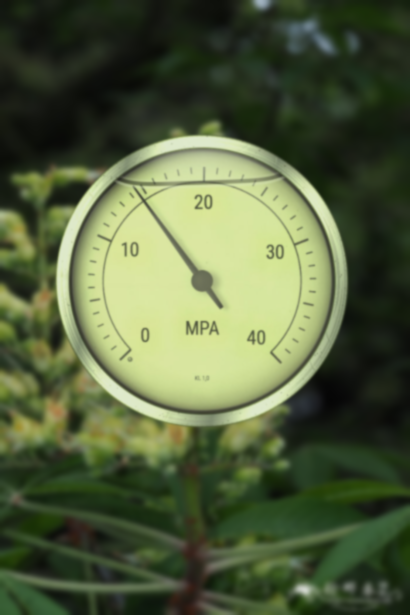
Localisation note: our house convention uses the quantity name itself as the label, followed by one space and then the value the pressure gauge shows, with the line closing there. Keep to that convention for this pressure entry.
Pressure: 14.5 MPa
